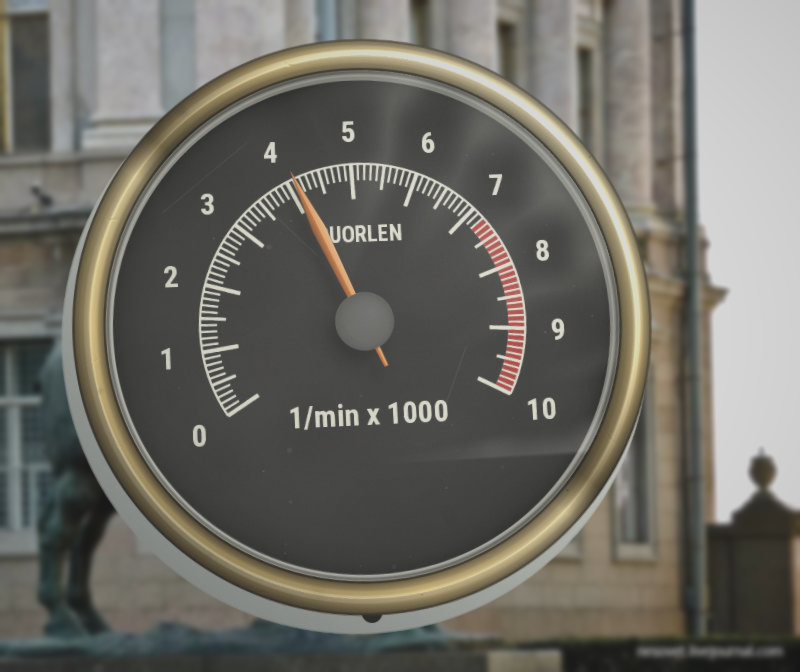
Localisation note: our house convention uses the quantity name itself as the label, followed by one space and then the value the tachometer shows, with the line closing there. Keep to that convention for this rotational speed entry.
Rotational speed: 4100 rpm
